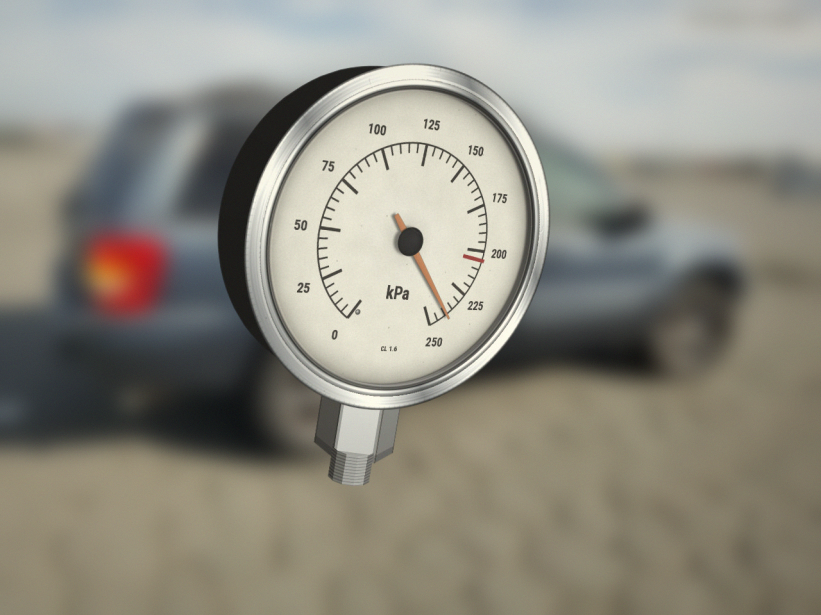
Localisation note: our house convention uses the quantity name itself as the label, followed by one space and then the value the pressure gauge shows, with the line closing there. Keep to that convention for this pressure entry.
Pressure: 240 kPa
